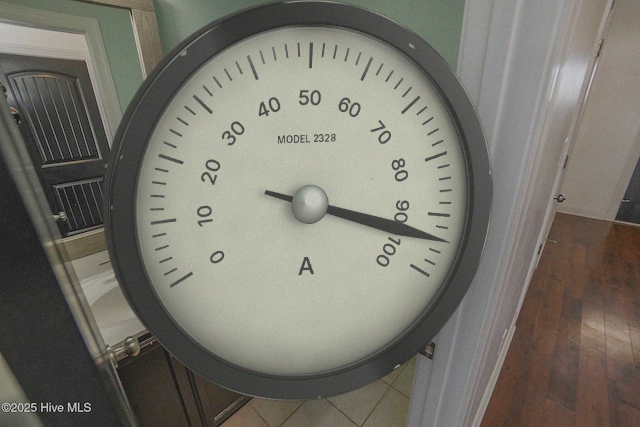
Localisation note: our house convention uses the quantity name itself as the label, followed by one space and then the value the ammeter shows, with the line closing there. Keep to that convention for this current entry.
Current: 94 A
